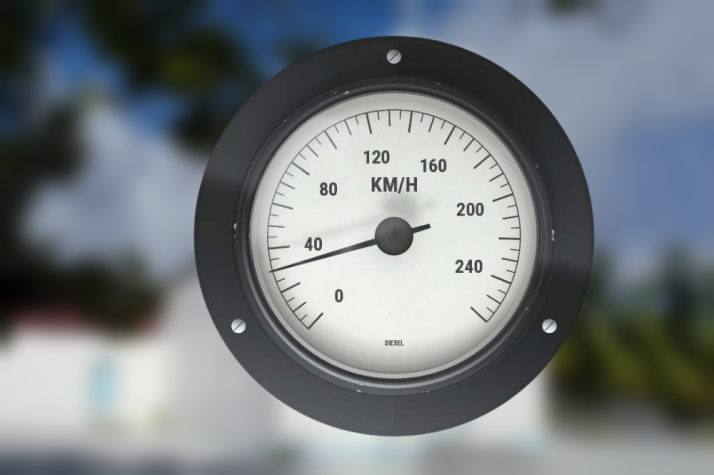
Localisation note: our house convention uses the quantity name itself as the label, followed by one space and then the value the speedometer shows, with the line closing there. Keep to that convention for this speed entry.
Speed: 30 km/h
